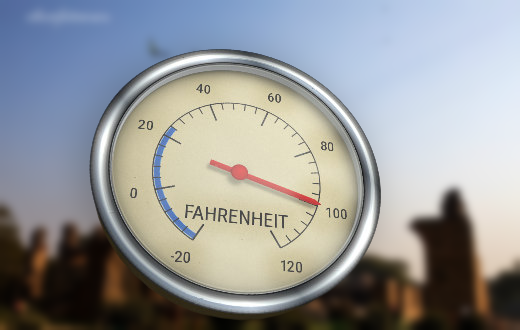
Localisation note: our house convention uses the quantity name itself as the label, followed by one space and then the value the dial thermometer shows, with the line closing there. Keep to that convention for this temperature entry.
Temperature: 100 °F
